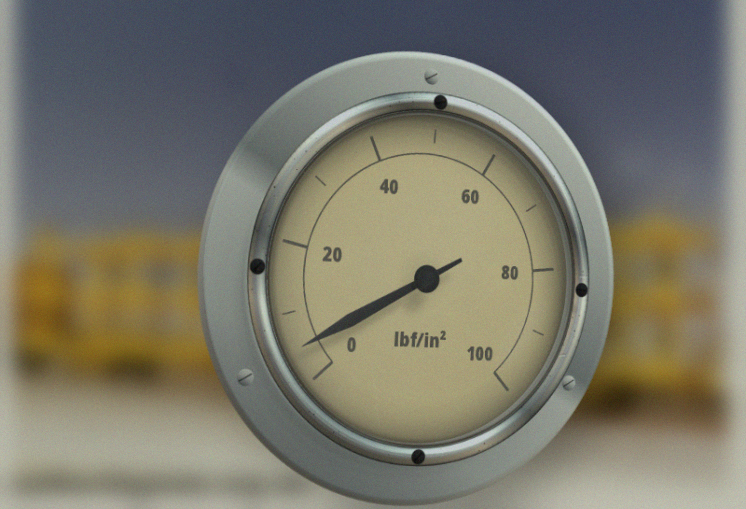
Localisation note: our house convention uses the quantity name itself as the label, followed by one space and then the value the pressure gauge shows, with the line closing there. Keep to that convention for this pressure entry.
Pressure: 5 psi
